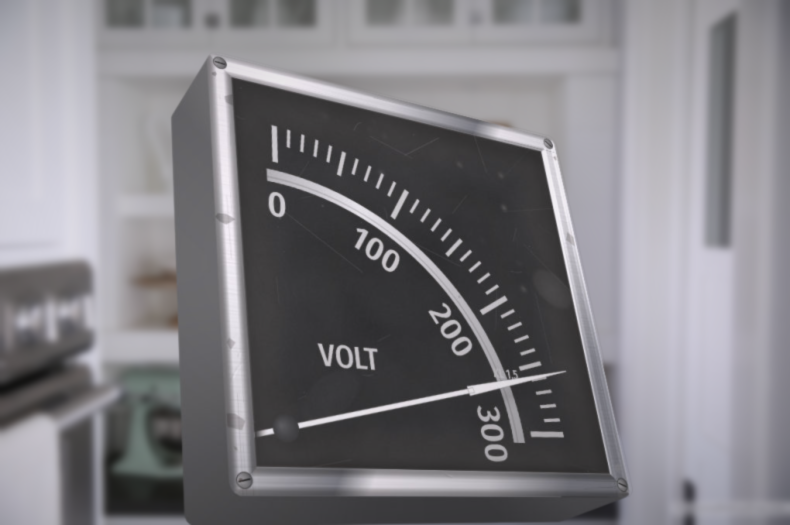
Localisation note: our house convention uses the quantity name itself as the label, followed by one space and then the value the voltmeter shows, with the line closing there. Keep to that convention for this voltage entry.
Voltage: 260 V
